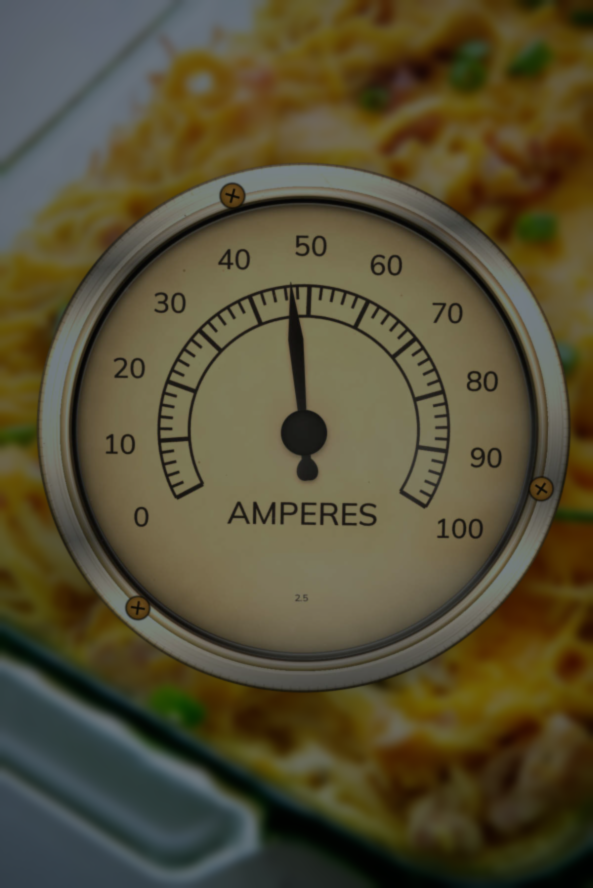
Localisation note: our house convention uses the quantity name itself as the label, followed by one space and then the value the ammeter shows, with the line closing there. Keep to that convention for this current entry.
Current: 47 A
